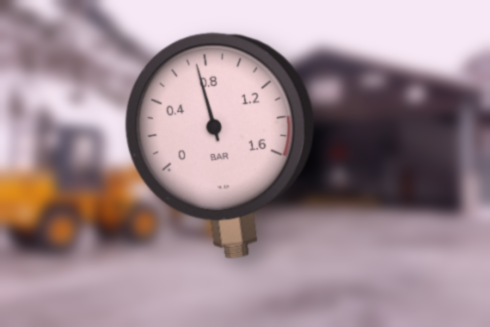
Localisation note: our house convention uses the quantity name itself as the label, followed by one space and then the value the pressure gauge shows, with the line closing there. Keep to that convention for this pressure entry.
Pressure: 0.75 bar
